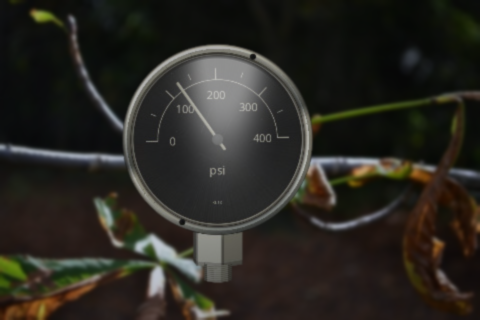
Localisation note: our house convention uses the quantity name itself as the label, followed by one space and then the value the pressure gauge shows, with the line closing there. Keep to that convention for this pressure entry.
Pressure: 125 psi
